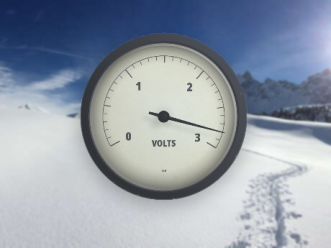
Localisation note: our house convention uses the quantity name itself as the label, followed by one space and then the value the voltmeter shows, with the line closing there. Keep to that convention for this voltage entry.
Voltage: 2.8 V
